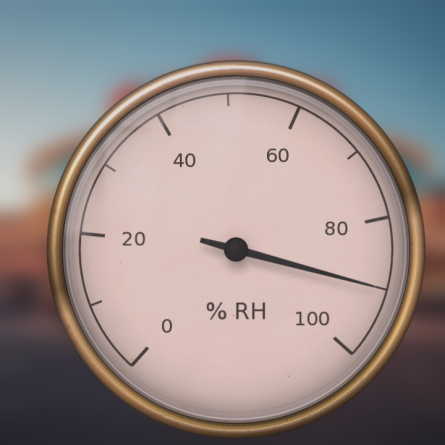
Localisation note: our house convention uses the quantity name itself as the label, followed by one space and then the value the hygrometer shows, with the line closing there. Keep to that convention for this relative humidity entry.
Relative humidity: 90 %
